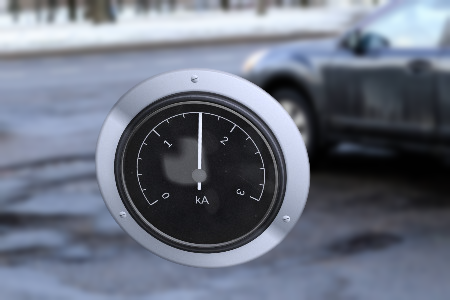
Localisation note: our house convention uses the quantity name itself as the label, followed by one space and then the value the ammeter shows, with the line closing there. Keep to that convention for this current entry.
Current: 1.6 kA
